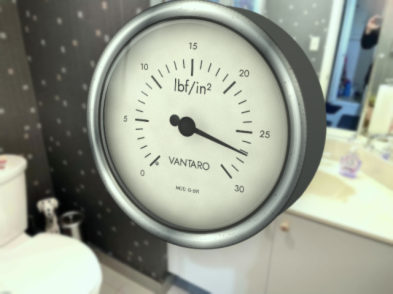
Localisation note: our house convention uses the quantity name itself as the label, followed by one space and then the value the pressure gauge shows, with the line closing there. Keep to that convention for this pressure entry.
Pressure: 27 psi
